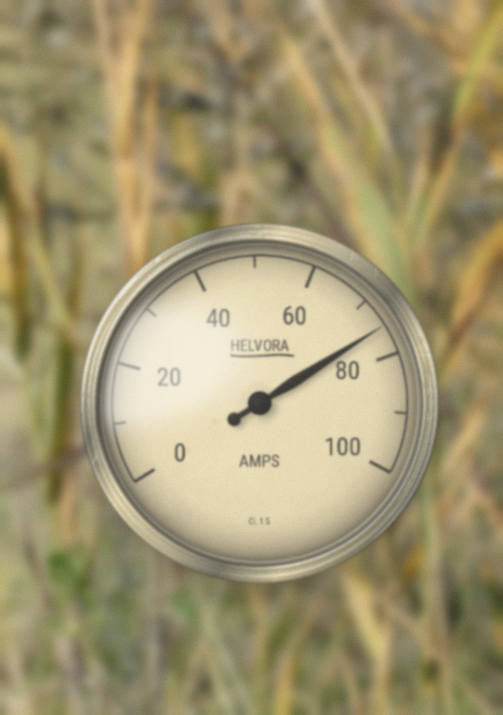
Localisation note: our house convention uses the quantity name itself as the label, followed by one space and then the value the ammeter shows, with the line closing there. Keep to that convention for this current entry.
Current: 75 A
